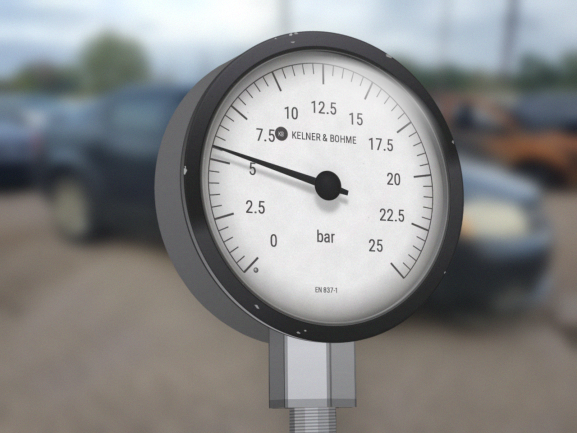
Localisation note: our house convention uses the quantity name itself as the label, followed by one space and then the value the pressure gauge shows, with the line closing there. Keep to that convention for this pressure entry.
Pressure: 5.5 bar
